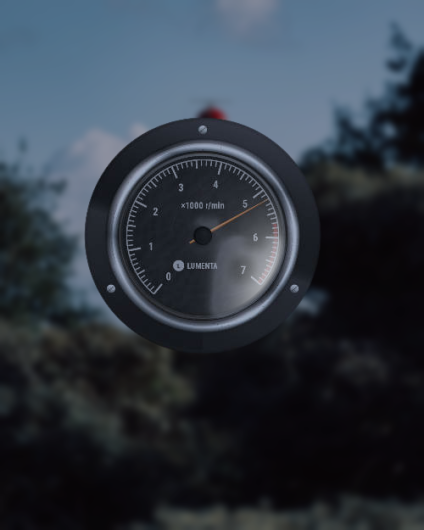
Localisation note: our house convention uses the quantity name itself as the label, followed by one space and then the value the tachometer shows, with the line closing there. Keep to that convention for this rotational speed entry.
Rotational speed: 5200 rpm
